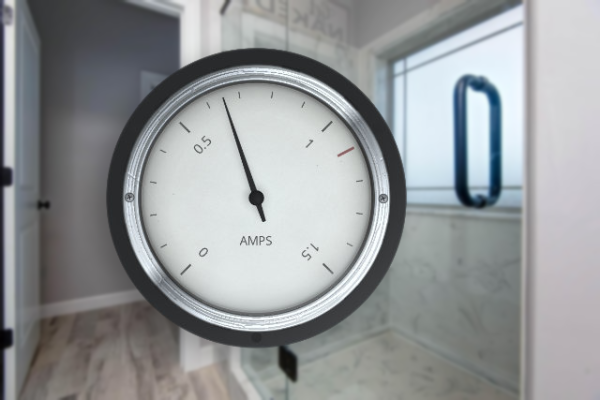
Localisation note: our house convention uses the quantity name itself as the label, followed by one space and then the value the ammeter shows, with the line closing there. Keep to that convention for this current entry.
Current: 0.65 A
